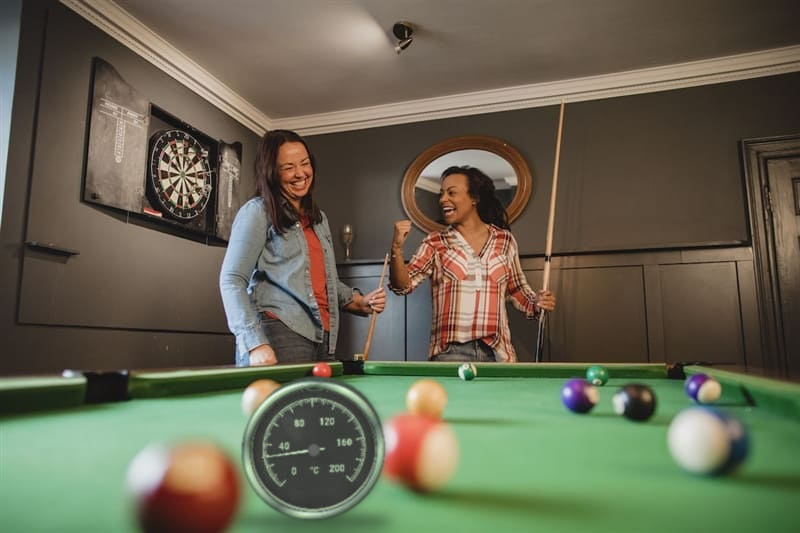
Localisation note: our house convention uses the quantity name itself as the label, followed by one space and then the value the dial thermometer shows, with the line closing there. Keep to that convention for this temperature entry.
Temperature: 30 °C
